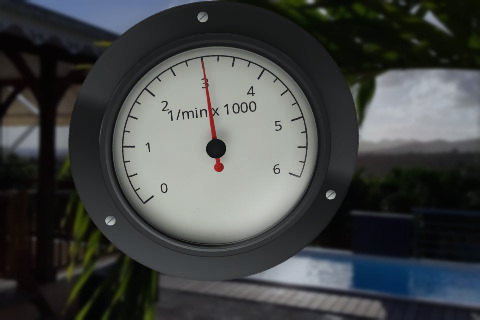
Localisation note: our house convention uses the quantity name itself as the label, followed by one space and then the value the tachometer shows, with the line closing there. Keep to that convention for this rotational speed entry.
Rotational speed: 3000 rpm
